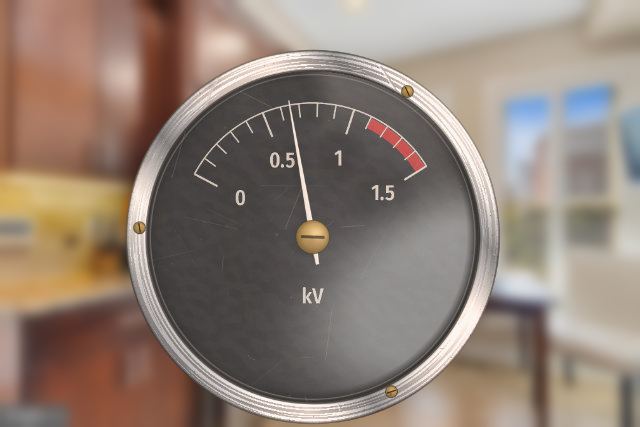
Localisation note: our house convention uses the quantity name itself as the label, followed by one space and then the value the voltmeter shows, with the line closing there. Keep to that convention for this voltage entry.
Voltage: 0.65 kV
